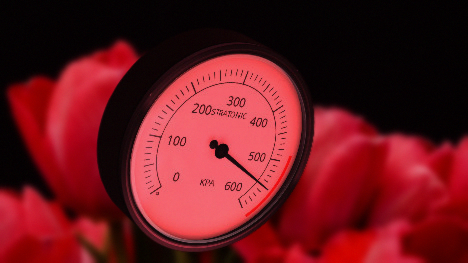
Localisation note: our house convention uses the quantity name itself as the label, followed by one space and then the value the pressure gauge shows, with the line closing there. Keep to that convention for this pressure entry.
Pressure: 550 kPa
